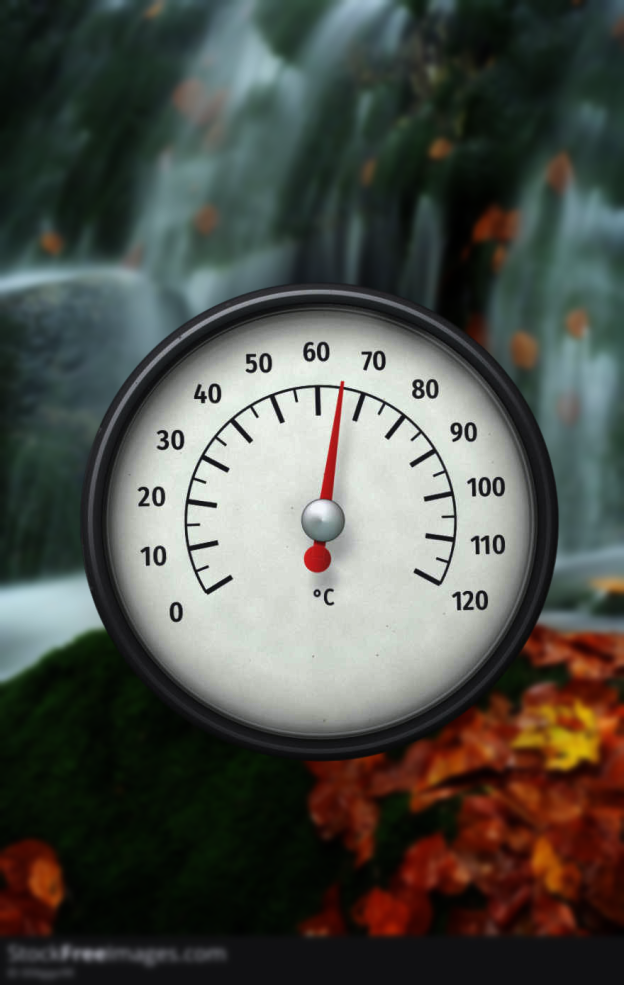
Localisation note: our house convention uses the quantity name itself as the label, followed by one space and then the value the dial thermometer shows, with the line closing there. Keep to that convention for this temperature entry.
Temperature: 65 °C
